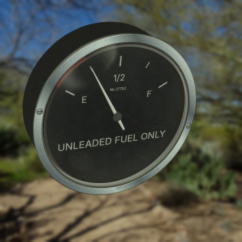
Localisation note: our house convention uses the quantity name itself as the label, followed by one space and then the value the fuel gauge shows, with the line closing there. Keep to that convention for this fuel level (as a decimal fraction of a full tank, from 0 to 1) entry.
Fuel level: 0.25
